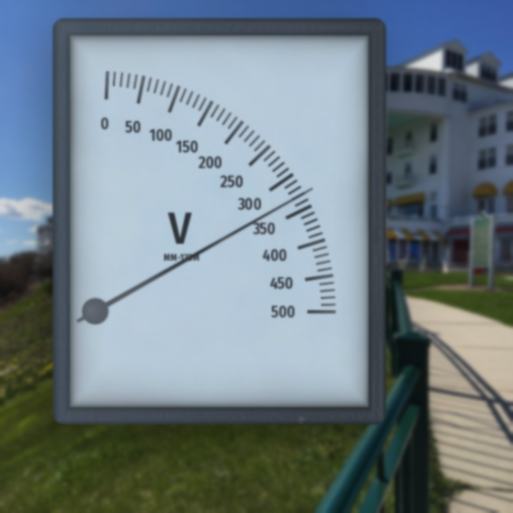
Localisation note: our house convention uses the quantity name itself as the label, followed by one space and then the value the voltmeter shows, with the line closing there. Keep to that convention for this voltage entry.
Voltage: 330 V
